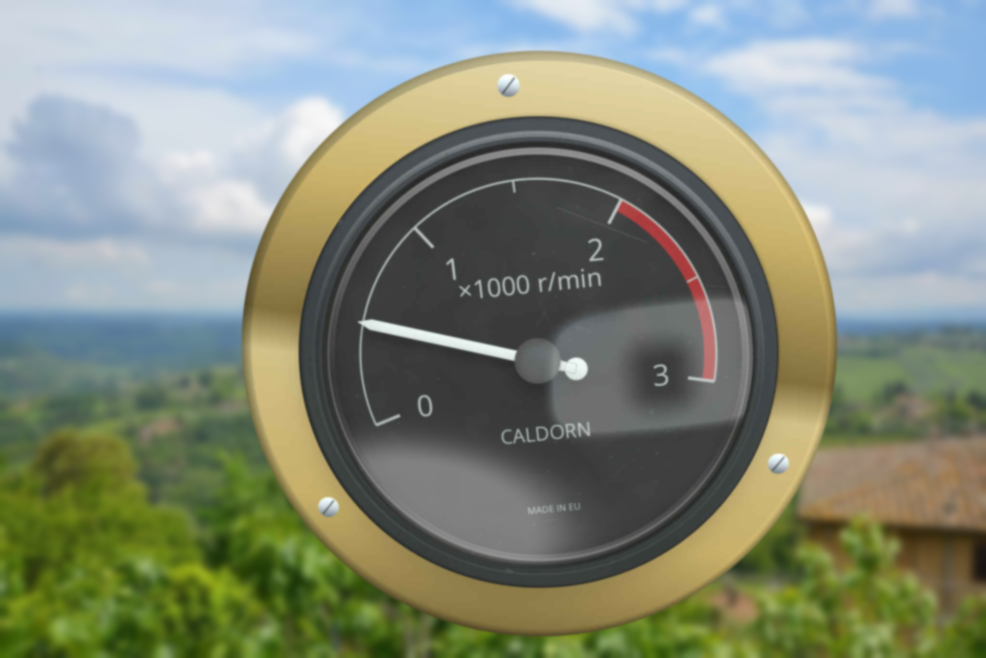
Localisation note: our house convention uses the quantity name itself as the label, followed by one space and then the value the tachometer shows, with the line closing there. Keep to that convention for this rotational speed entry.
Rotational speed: 500 rpm
